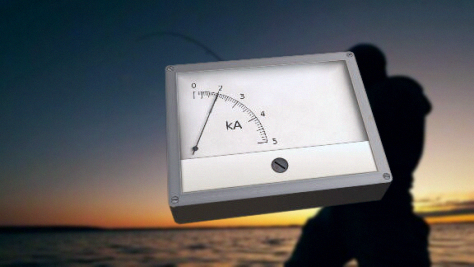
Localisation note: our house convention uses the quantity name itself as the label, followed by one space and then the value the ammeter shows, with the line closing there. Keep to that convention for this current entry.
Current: 2 kA
